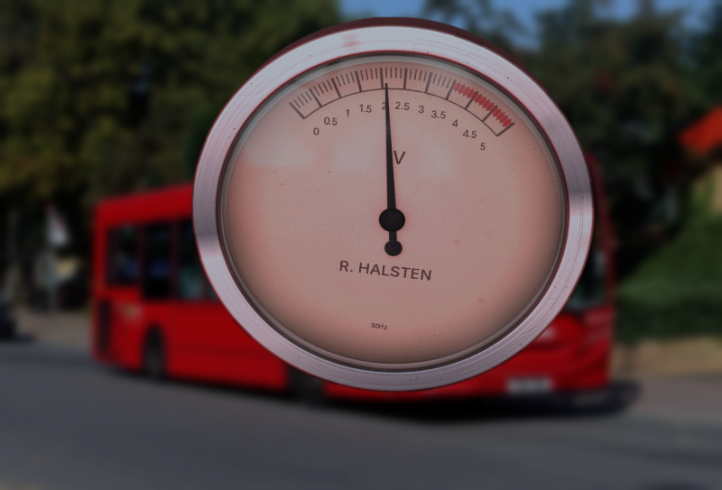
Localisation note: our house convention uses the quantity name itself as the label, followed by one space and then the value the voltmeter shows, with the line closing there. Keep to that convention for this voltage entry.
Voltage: 2.1 V
